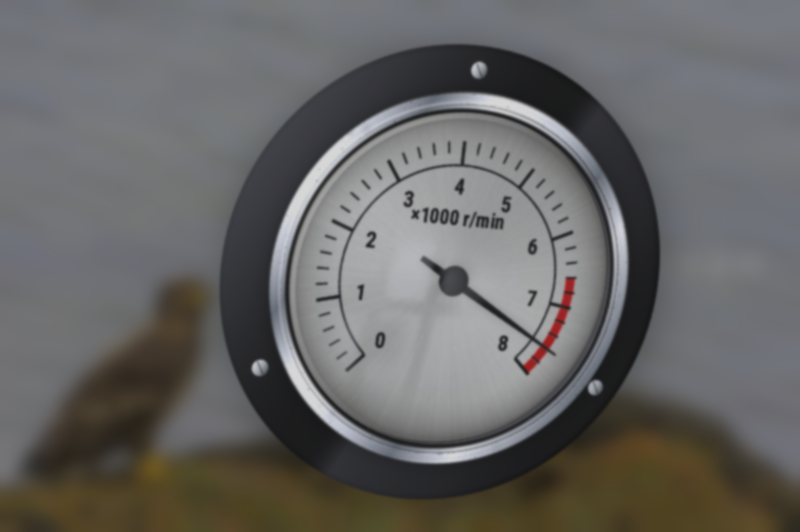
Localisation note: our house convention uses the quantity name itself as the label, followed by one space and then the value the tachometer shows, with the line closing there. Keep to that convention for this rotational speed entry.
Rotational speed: 7600 rpm
